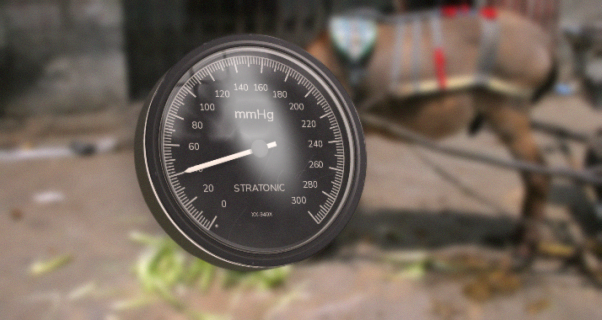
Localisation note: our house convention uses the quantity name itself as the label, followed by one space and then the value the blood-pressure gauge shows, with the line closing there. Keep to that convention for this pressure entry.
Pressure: 40 mmHg
